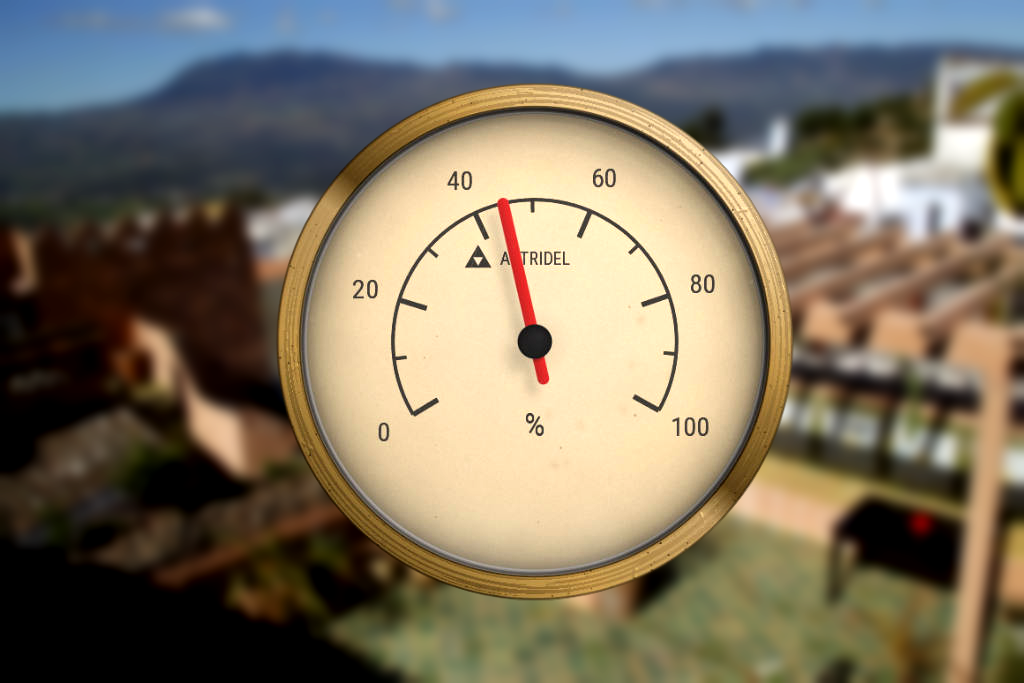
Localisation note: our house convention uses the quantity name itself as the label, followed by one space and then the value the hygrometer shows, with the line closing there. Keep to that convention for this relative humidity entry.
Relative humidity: 45 %
